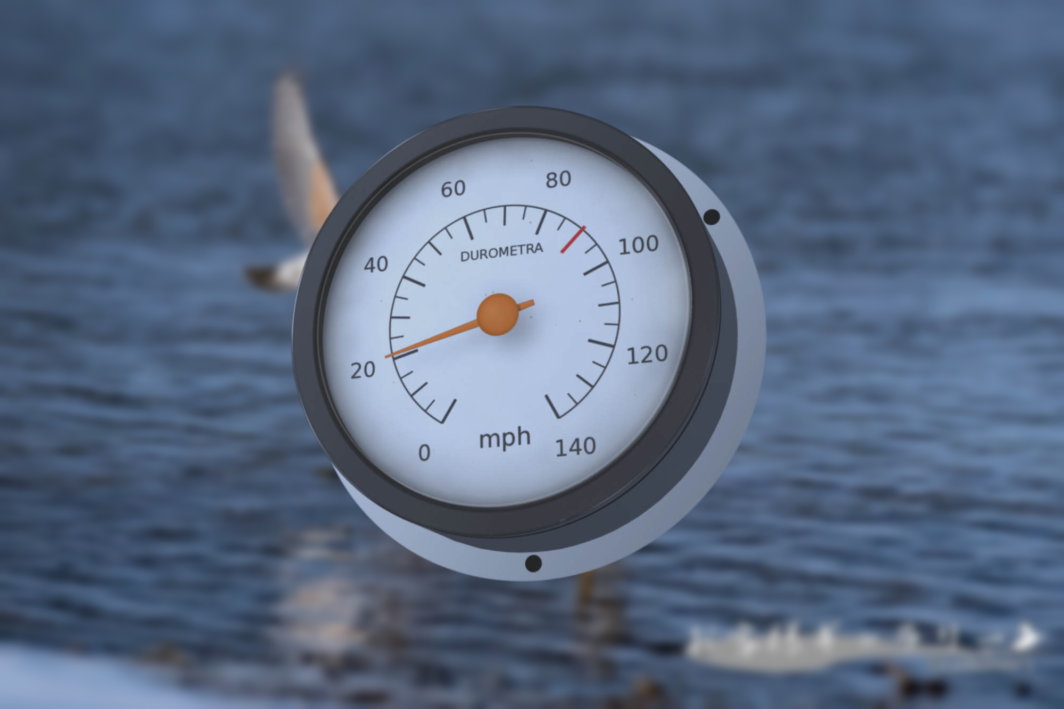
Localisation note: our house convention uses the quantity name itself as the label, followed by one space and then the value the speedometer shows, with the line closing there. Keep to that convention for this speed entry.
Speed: 20 mph
